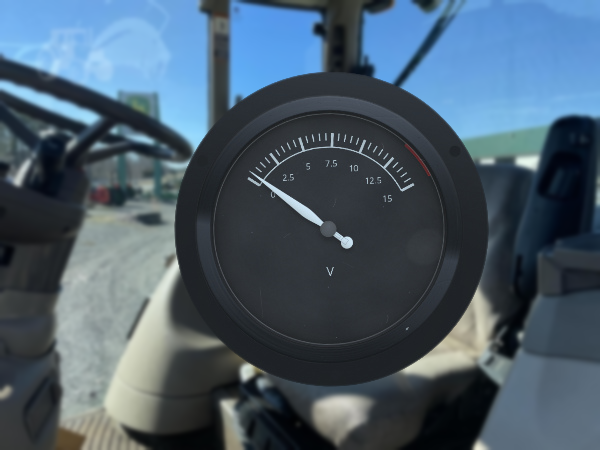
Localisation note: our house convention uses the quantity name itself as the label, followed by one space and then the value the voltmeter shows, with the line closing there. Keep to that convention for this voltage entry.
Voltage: 0.5 V
